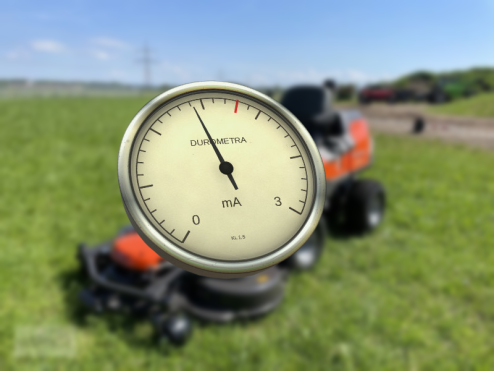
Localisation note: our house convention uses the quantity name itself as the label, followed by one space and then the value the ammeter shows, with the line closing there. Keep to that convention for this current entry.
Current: 1.4 mA
